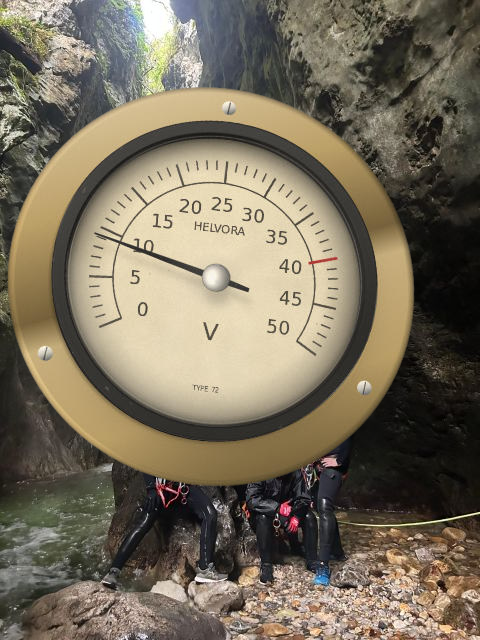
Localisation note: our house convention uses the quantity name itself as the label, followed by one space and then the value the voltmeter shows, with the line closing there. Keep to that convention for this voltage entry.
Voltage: 9 V
